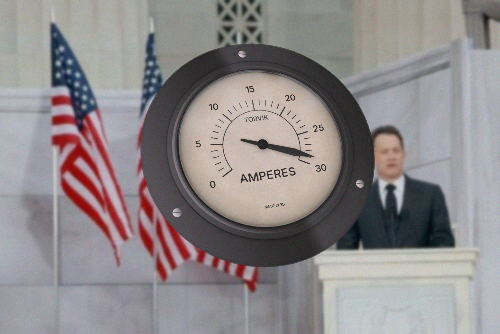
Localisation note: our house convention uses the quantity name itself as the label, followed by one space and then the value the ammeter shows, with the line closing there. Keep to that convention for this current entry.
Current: 29 A
